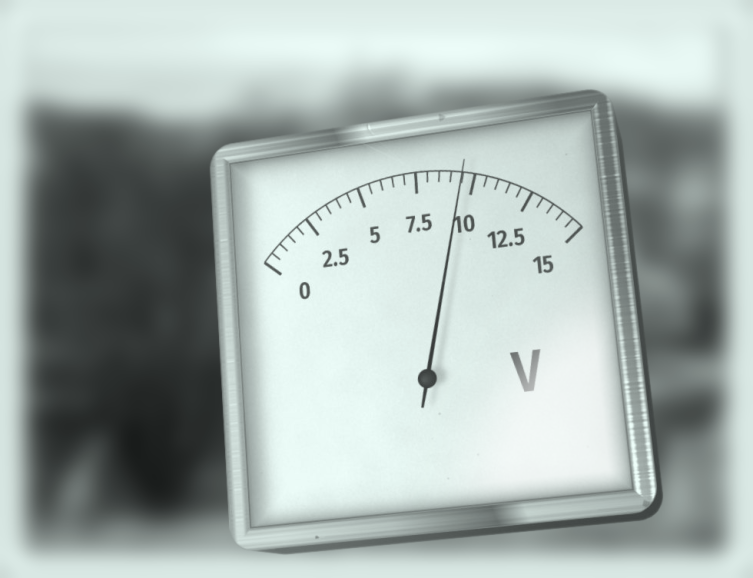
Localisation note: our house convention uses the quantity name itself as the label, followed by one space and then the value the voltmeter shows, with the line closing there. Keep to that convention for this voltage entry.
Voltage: 9.5 V
